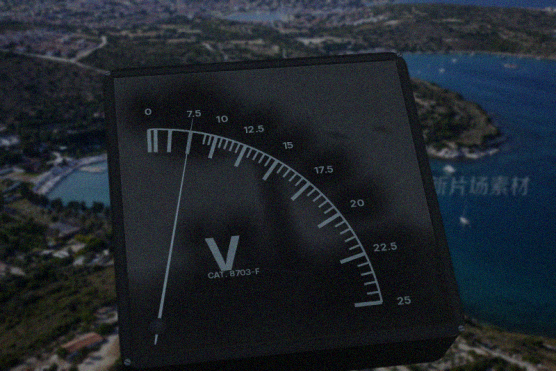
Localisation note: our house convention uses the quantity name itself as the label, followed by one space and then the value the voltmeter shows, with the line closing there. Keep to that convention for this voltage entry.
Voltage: 7.5 V
